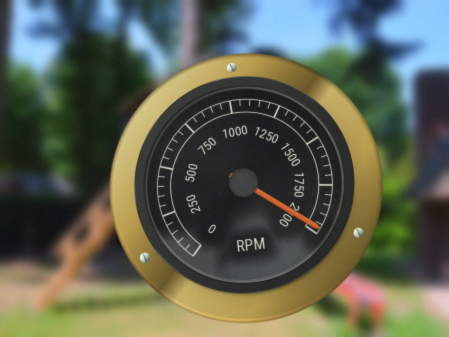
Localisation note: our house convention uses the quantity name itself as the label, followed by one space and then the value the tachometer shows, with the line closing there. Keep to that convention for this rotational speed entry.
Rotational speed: 1975 rpm
